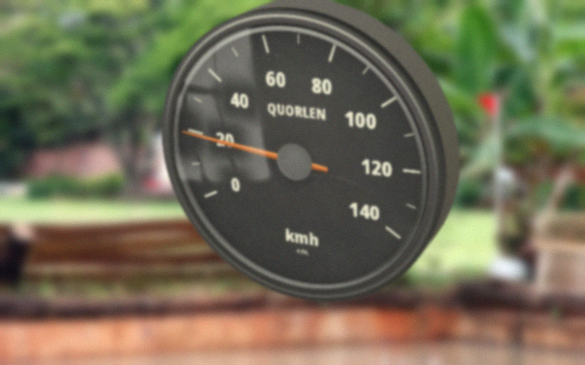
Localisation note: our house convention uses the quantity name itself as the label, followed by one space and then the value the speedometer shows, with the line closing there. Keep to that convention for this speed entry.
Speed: 20 km/h
